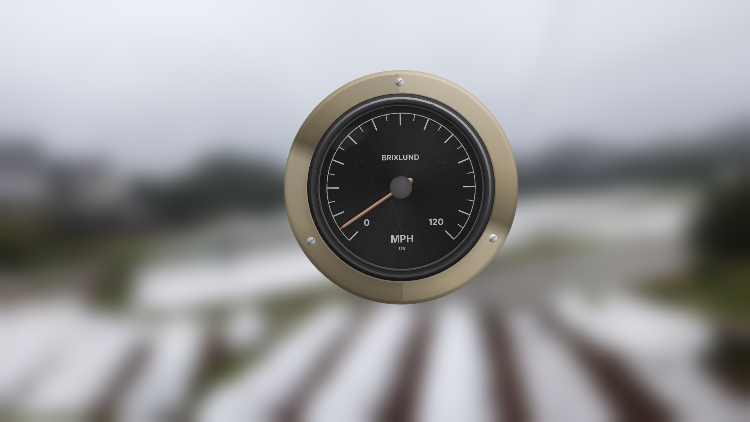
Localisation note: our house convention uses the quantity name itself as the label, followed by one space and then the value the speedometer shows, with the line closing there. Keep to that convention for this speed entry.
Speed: 5 mph
